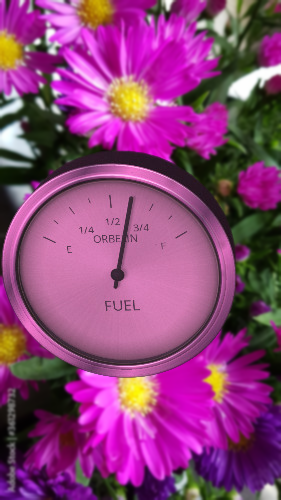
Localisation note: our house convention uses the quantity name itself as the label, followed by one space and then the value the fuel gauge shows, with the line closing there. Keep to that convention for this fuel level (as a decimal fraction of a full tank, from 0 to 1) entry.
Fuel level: 0.625
